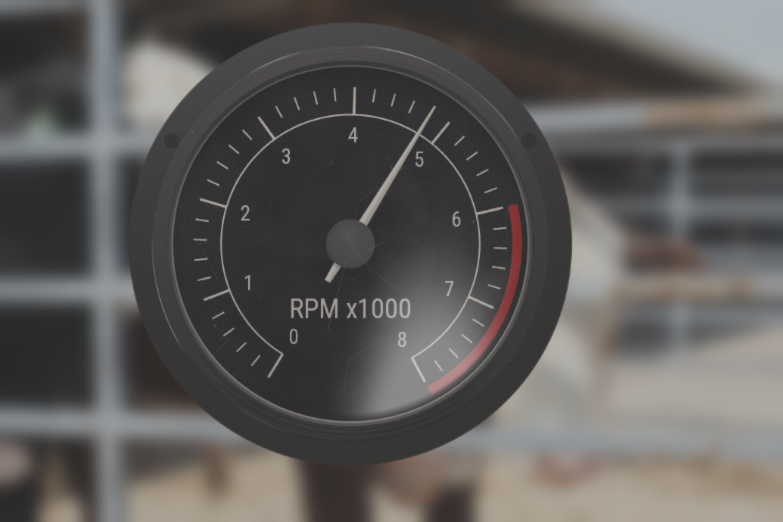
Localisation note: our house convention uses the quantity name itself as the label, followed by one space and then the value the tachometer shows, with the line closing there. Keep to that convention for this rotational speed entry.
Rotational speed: 4800 rpm
